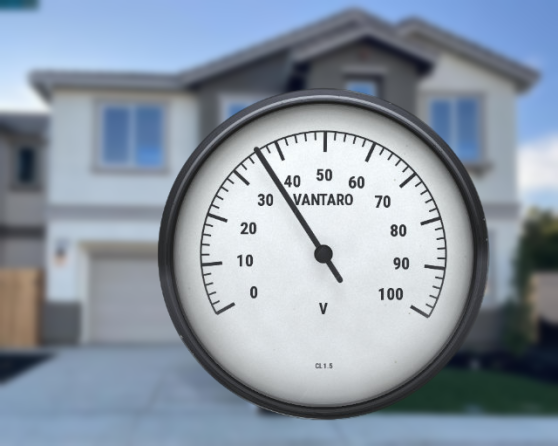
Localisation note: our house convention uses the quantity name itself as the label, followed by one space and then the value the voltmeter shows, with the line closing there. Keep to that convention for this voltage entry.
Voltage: 36 V
